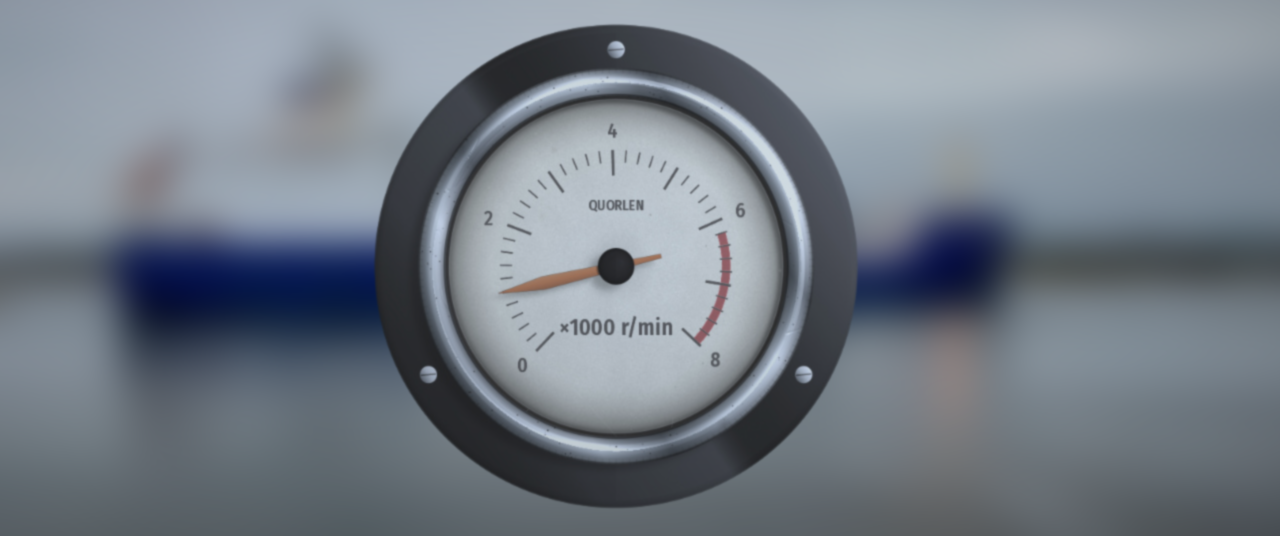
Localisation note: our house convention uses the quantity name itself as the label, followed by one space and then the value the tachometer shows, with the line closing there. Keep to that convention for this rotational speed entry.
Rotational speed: 1000 rpm
